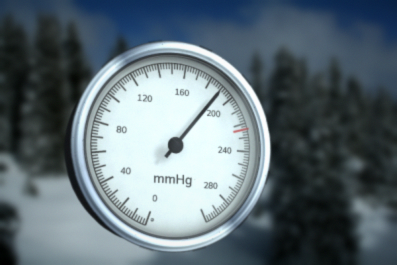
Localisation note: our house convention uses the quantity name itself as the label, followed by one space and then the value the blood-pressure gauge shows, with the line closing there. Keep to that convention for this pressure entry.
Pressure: 190 mmHg
